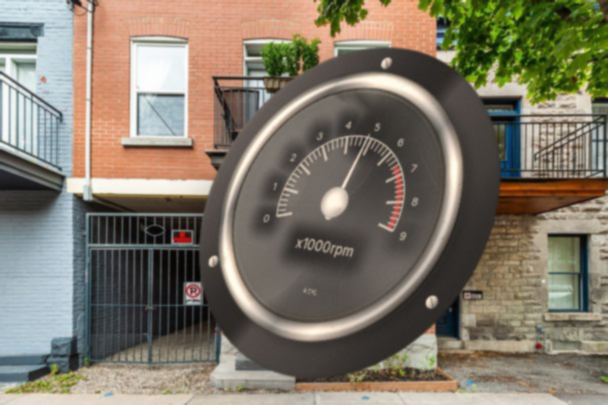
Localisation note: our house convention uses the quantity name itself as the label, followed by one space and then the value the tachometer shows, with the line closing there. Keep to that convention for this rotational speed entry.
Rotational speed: 5000 rpm
